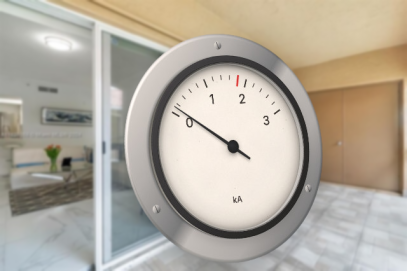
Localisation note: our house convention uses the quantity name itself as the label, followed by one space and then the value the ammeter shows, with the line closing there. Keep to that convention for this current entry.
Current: 0.1 kA
